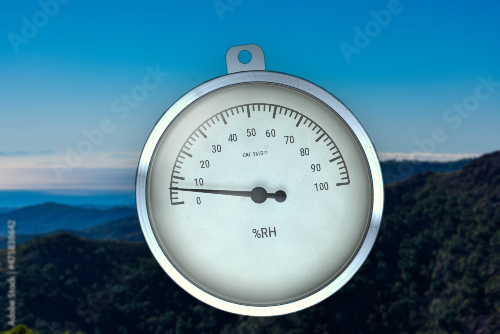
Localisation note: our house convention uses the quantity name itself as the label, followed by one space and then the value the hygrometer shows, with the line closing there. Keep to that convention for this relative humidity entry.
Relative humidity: 6 %
